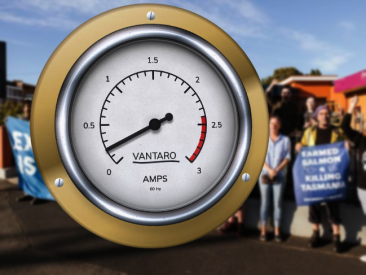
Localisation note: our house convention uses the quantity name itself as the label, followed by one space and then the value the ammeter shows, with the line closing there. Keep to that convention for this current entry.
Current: 0.2 A
